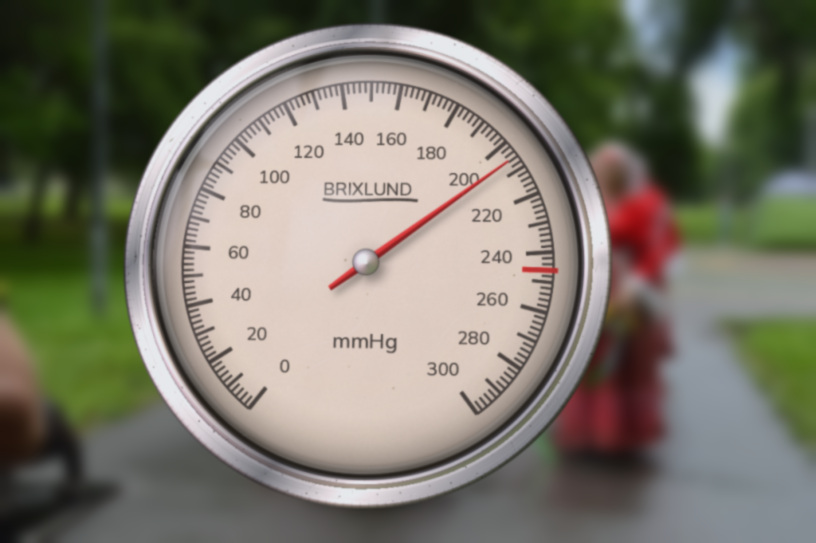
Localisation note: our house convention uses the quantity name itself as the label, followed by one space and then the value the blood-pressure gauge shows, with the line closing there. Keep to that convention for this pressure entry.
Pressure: 206 mmHg
